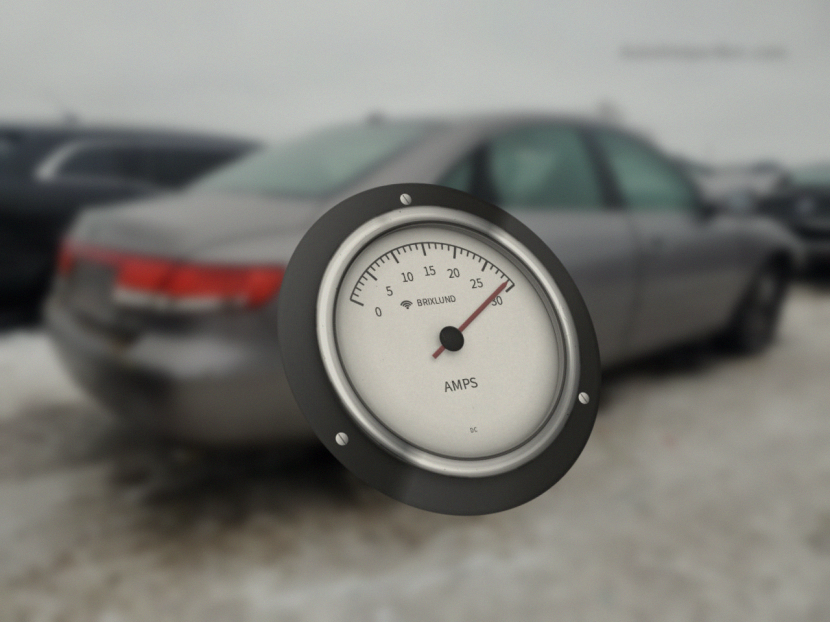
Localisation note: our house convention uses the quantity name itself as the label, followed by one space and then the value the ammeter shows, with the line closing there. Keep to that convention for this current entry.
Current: 29 A
